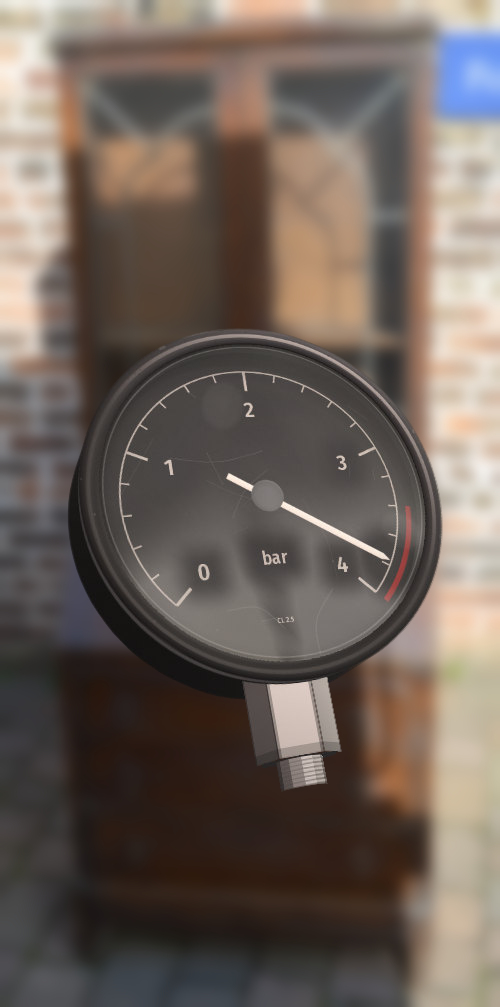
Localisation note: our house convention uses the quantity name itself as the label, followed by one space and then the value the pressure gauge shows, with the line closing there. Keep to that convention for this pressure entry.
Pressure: 3.8 bar
